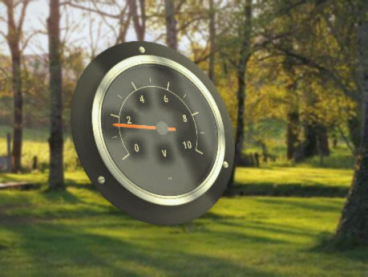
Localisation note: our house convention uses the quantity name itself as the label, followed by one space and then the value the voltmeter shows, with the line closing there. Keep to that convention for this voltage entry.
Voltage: 1.5 V
